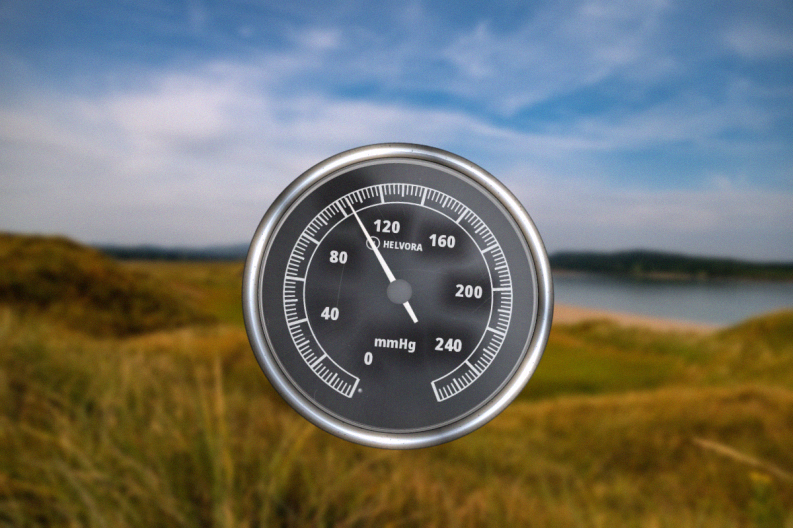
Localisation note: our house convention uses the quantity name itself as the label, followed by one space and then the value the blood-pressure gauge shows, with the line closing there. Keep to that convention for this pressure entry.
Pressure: 104 mmHg
